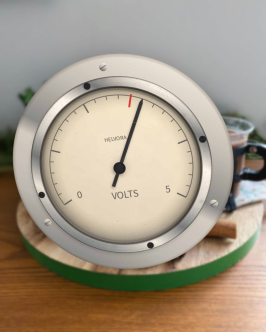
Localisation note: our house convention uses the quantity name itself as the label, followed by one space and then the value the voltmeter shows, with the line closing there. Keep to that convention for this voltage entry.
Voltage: 3 V
